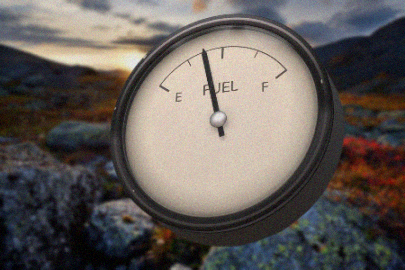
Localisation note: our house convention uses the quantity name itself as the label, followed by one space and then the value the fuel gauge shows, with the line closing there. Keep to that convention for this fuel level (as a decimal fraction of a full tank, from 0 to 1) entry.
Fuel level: 0.375
